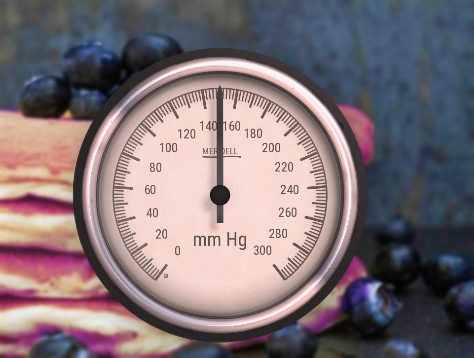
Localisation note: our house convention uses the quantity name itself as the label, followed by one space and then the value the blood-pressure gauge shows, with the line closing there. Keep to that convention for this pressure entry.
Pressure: 150 mmHg
